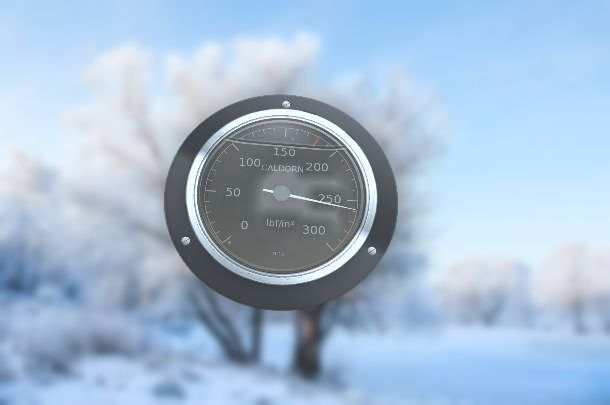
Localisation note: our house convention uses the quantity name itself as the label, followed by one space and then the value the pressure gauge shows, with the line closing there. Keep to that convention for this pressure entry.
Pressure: 260 psi
